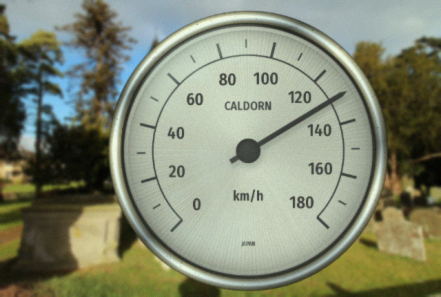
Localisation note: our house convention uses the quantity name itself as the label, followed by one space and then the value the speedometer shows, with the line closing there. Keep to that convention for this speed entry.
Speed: 130 km/h
